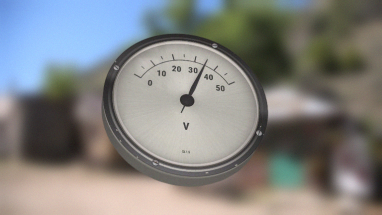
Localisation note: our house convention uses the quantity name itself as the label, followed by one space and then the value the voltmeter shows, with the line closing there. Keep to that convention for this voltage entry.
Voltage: 35 V
